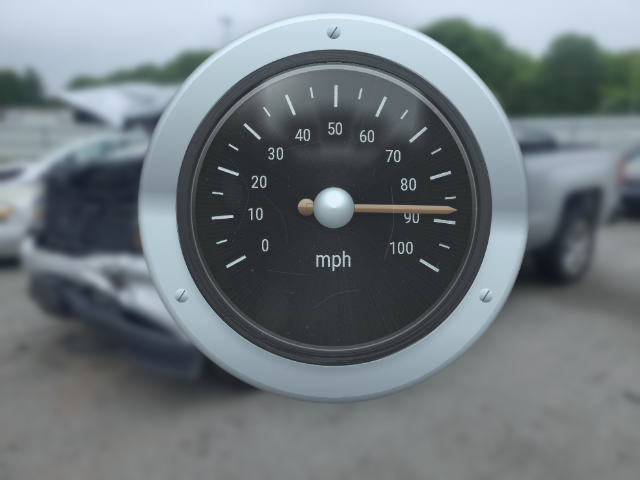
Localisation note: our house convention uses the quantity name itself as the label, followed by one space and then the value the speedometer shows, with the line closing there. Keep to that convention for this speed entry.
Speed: 87.5 mph
